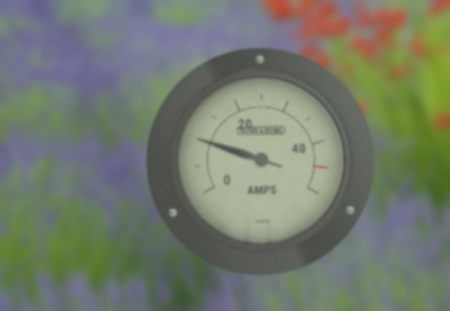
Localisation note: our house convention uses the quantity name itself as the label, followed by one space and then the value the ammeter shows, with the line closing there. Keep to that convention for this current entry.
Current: 10 A
